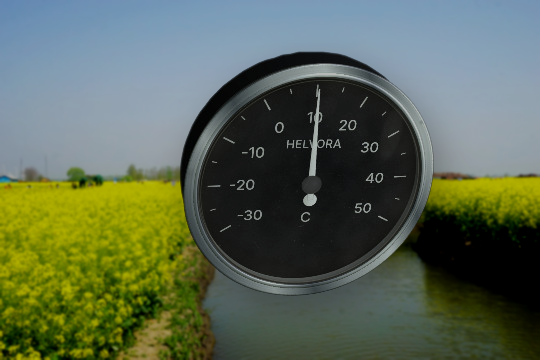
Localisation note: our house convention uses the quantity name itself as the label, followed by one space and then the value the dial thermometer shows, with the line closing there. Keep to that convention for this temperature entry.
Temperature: 10 °C
